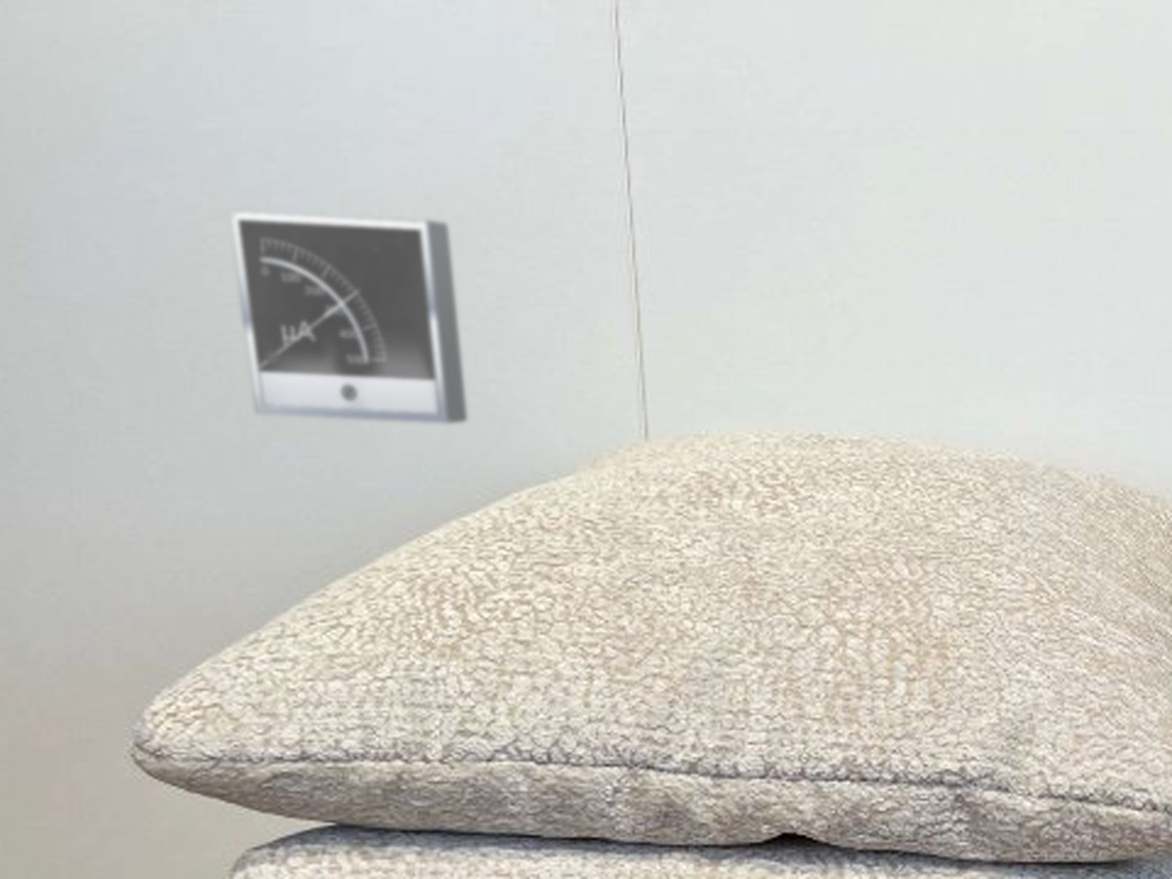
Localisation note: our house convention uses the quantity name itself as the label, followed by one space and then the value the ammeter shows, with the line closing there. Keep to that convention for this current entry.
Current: 300 µA
